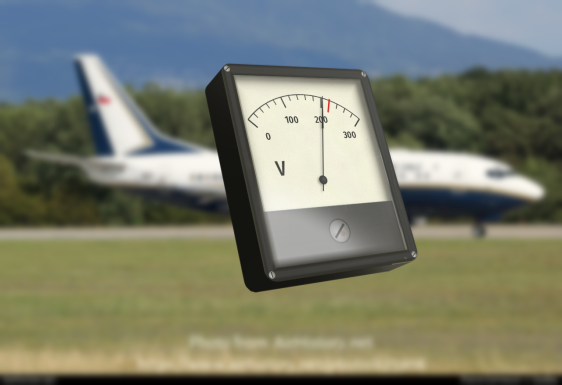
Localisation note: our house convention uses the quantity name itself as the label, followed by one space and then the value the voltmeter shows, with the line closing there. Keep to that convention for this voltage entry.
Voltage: 200 V
